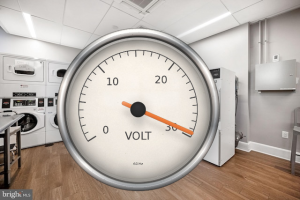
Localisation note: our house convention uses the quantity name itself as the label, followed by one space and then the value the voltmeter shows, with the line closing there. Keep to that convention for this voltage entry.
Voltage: 29.5 V
